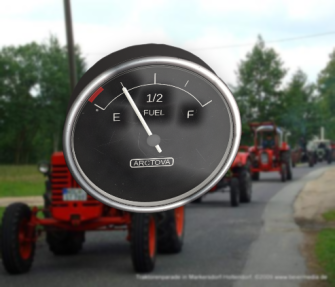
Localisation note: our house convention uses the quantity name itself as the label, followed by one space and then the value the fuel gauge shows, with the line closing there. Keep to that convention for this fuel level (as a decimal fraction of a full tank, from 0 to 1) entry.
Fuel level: 0.25
